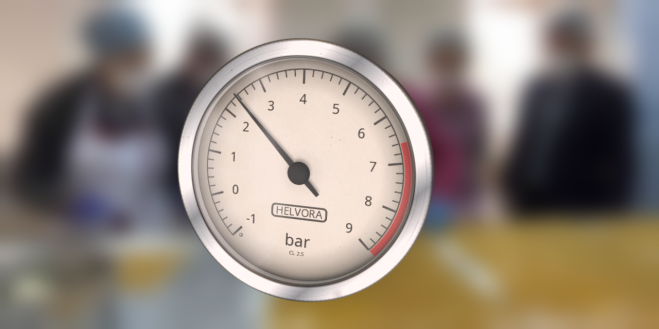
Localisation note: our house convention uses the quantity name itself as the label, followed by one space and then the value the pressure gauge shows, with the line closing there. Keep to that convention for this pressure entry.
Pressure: 2.4 bar
